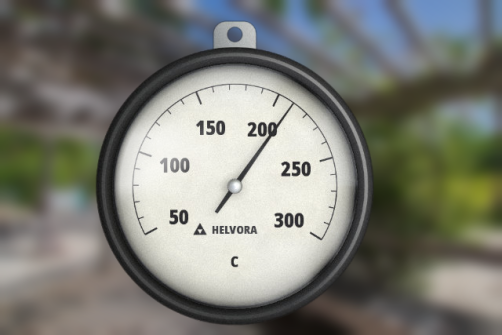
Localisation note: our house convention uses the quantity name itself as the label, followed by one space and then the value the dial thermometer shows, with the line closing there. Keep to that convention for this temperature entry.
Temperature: 210 °C
